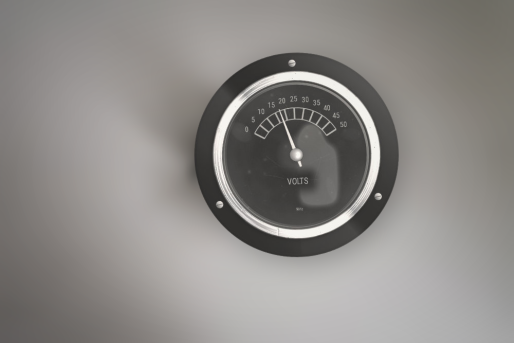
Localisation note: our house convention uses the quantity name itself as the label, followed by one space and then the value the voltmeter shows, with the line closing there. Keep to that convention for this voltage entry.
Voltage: 17.5 V
